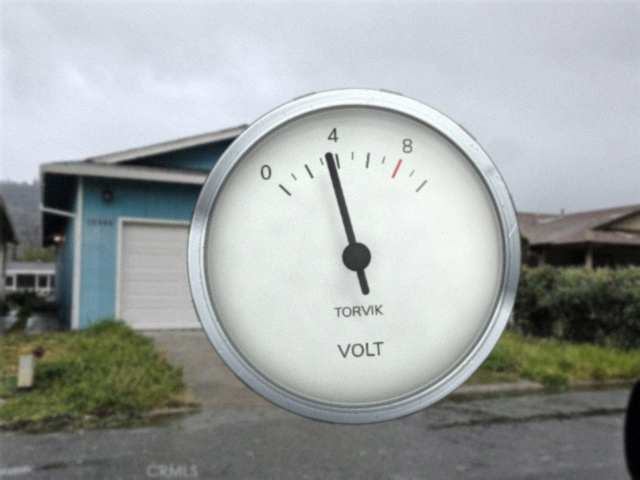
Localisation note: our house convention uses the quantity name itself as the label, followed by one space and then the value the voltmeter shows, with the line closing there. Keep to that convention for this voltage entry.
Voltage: 3.5 V
